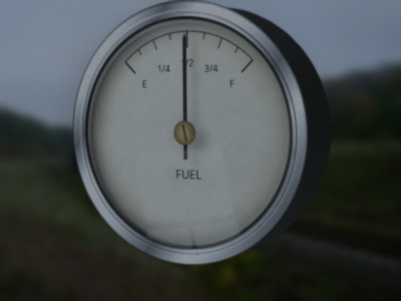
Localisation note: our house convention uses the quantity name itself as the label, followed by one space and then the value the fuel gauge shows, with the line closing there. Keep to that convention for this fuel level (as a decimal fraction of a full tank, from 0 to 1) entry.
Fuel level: 0.5
